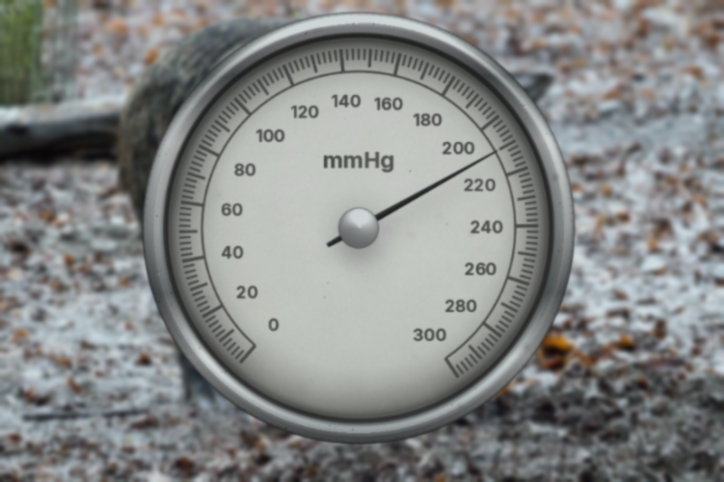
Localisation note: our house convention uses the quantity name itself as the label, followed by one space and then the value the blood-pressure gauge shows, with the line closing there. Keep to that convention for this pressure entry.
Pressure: 210 mmHg
